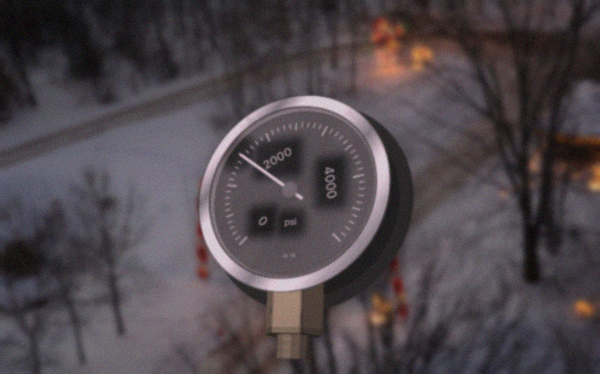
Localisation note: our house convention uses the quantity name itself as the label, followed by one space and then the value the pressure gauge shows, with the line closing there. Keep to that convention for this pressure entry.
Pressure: 1500 psi
